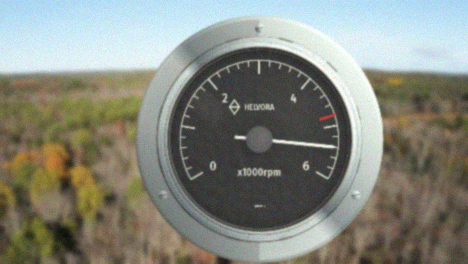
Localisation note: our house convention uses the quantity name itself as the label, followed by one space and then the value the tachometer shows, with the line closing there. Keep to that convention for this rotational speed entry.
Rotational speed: 5400 rpm
